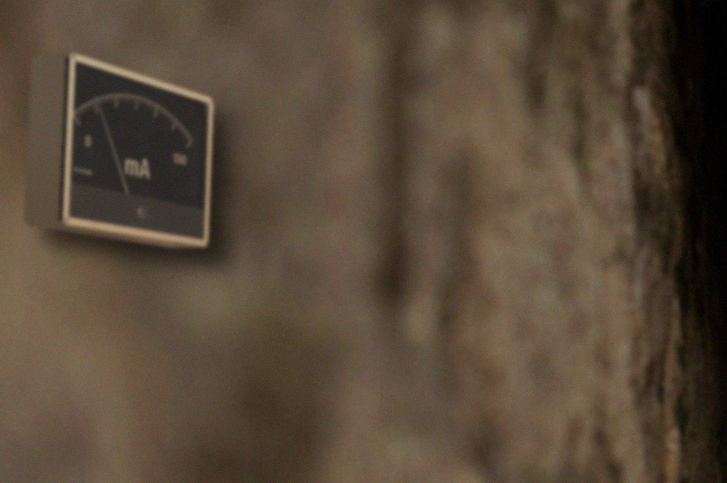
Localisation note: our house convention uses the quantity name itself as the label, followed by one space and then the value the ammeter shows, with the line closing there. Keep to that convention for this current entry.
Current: 25 mA
